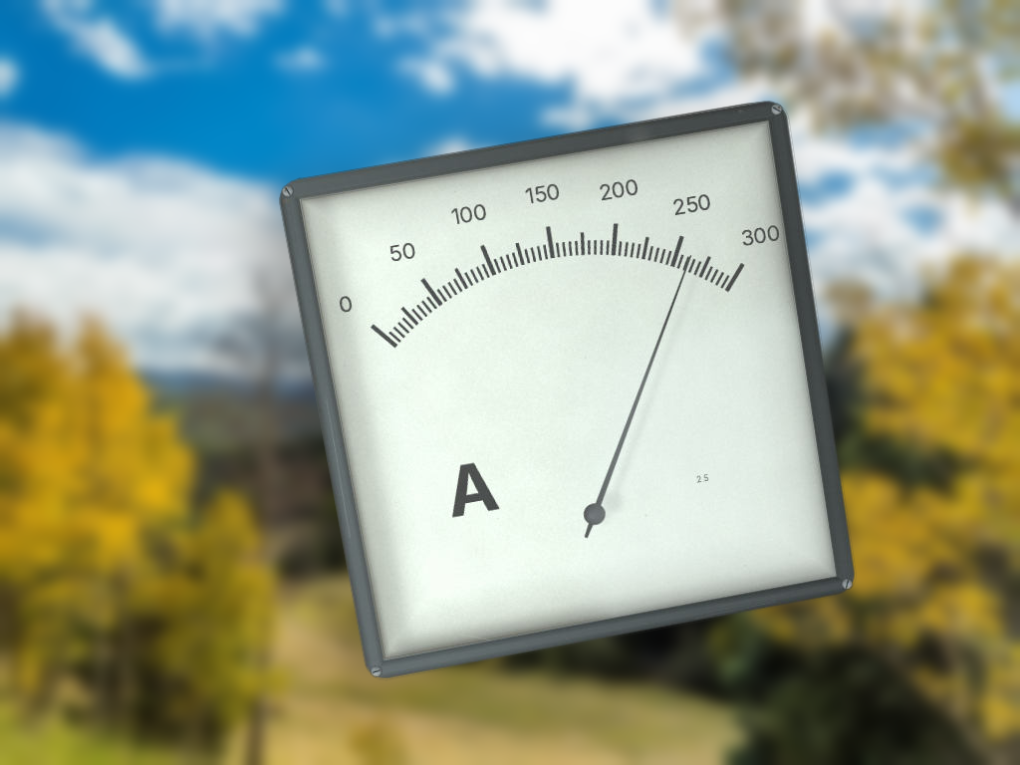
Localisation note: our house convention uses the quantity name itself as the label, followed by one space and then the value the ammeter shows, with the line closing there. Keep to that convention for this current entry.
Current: 260 A
